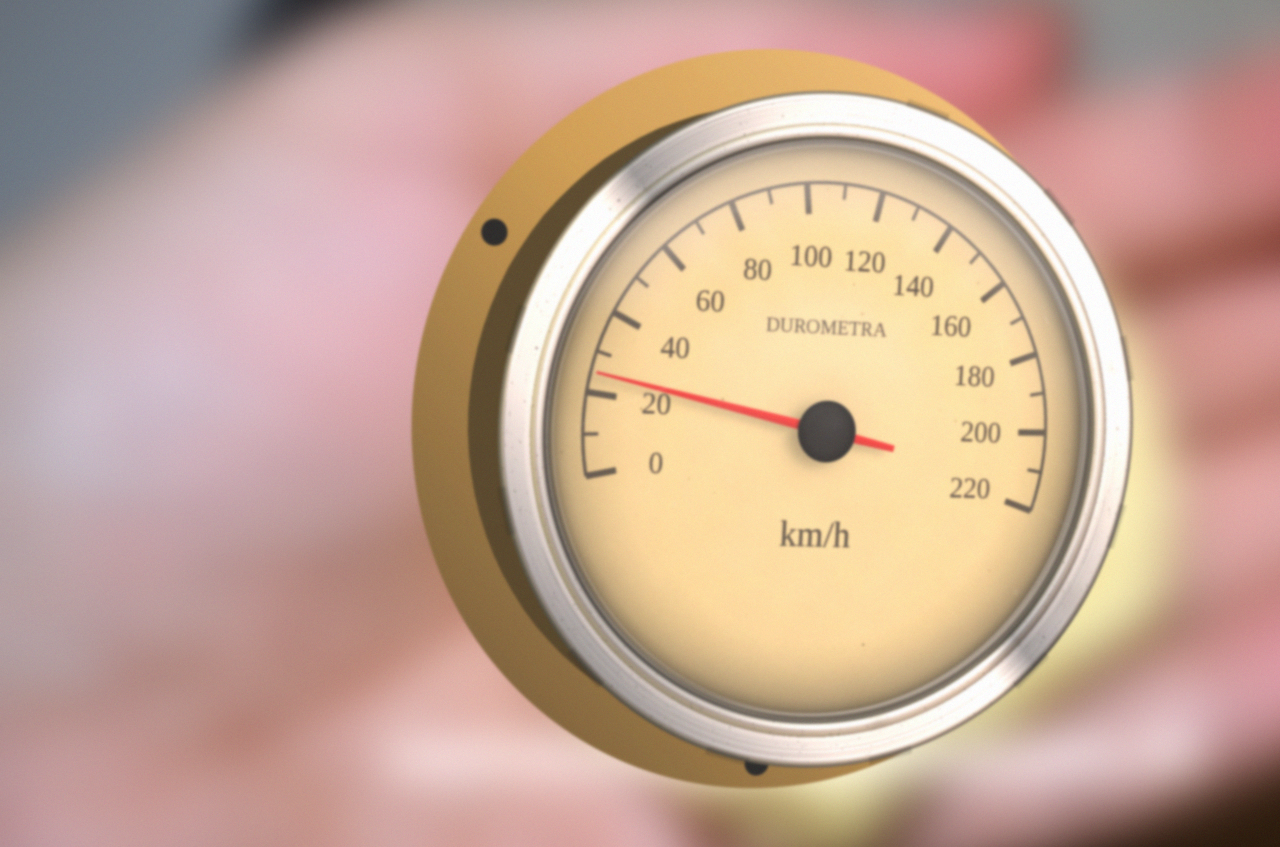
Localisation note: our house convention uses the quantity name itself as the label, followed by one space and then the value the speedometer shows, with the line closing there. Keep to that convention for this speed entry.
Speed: 25 km/h
